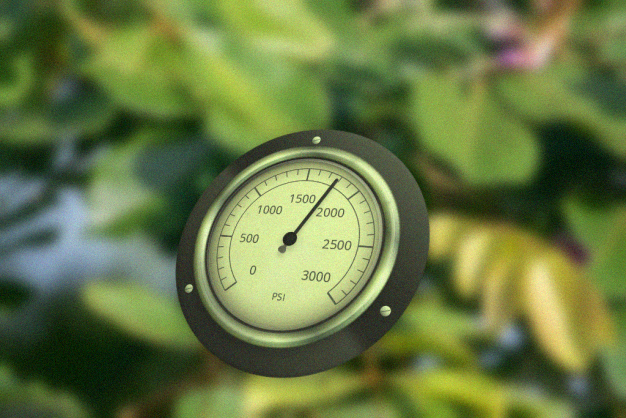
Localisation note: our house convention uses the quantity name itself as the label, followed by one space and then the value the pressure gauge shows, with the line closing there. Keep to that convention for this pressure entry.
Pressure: 1800 psi
